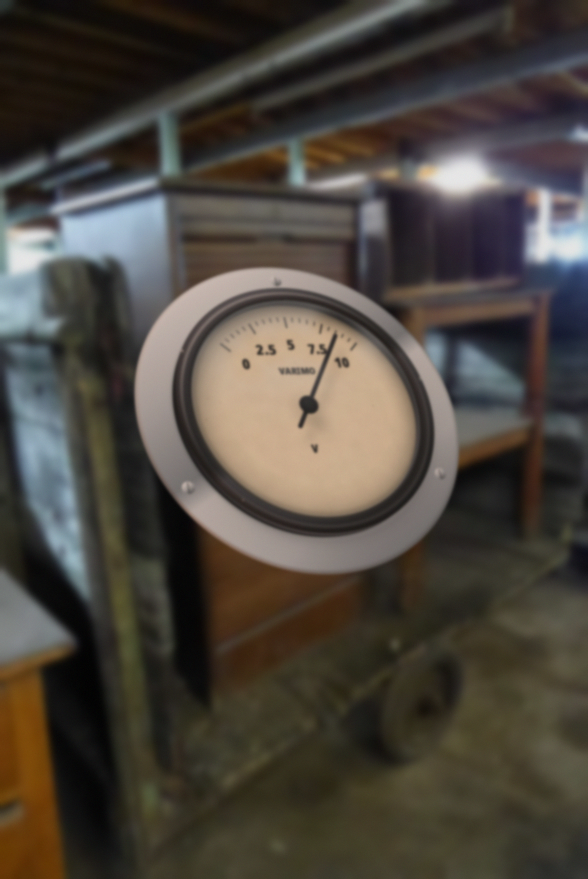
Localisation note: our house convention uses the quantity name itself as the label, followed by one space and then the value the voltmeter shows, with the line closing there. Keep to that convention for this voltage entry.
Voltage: 8.5 V
